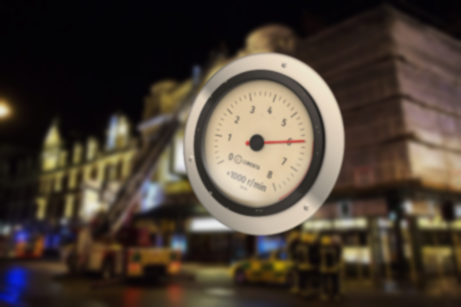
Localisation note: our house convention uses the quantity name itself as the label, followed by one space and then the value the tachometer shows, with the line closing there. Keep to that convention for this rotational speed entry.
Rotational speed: 6000 rpm
